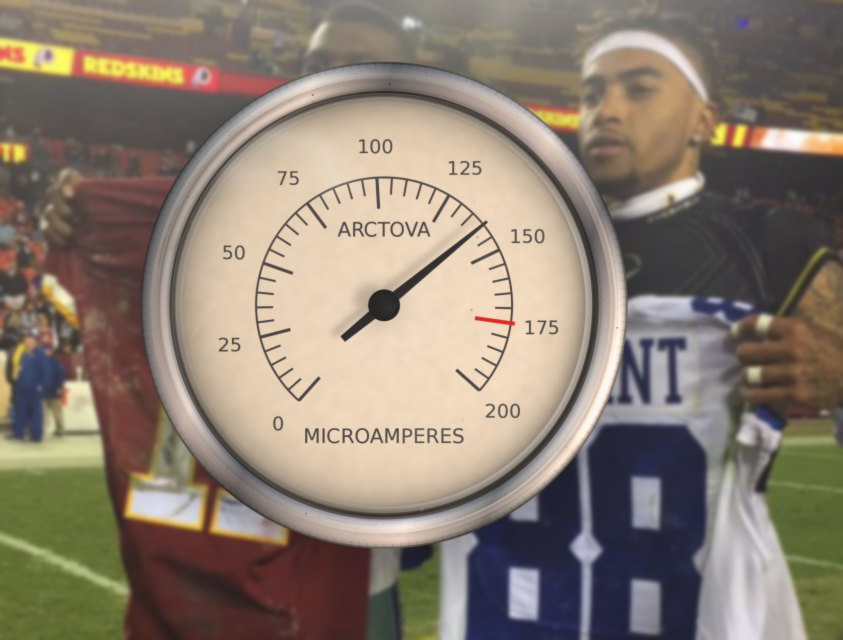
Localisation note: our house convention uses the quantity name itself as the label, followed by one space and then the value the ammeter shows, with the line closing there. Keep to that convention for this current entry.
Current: 140 µA
